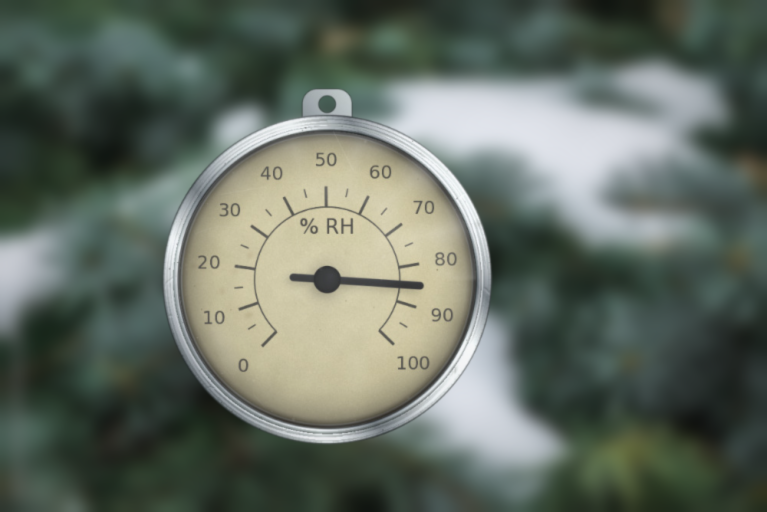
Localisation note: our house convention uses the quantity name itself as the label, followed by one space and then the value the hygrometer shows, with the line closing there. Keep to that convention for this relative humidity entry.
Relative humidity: 85 %
